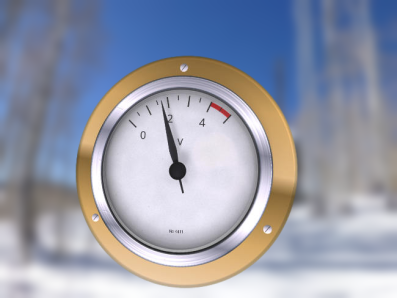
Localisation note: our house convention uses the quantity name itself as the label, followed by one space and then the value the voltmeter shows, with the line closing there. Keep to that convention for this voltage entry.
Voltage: 1.75 V
